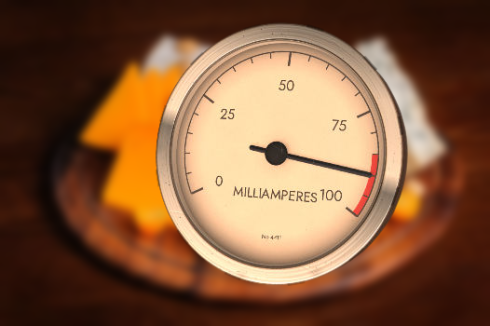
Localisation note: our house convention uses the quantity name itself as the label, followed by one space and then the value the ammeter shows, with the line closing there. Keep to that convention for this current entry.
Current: 90 mA
